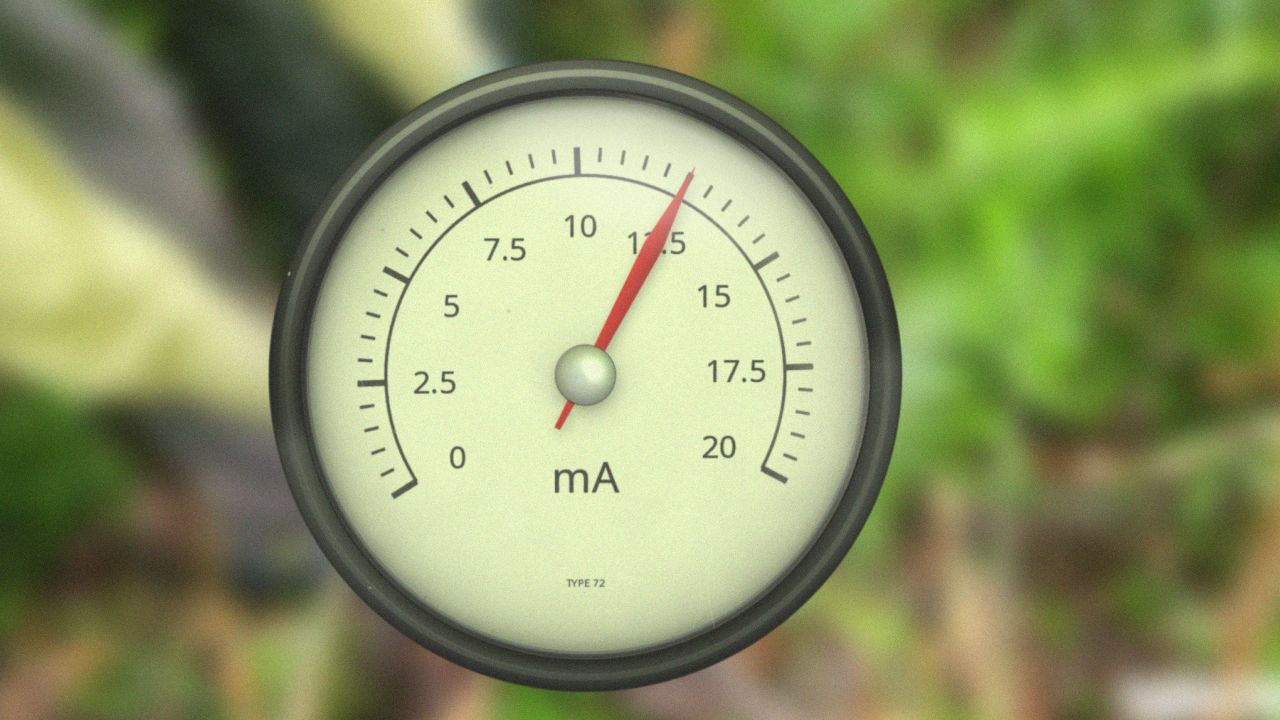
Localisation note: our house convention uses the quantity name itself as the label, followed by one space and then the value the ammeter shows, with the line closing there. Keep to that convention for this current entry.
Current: 12.5 mA
